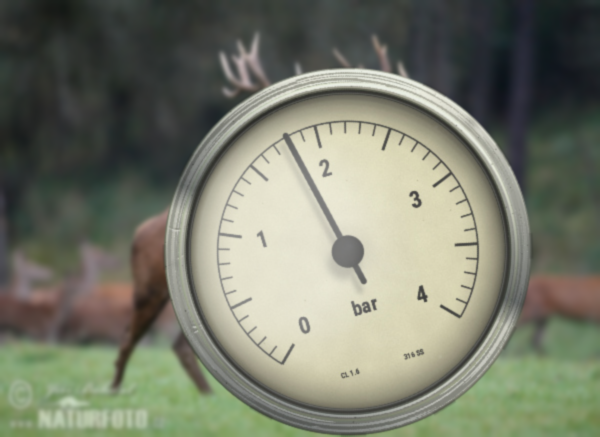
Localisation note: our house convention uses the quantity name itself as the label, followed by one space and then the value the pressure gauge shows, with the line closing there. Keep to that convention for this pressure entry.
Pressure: 1.8 bar
